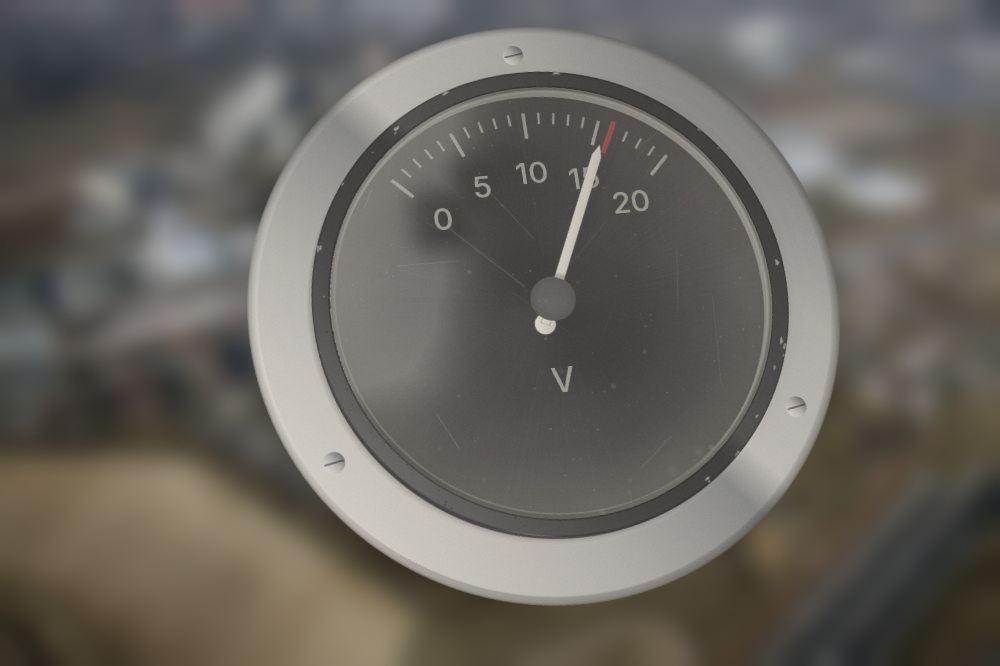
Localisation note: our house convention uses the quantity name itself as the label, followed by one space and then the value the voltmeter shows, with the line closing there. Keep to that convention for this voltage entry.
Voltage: 15.5 V
